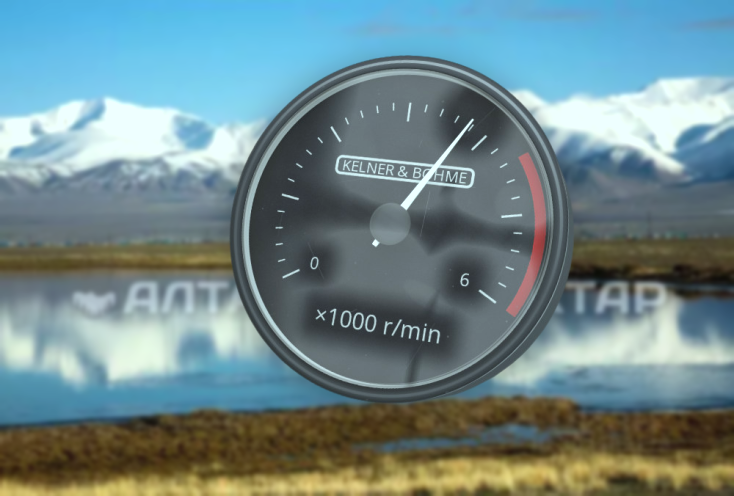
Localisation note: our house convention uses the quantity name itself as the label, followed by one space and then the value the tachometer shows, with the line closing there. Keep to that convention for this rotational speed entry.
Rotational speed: 3800 rpm
